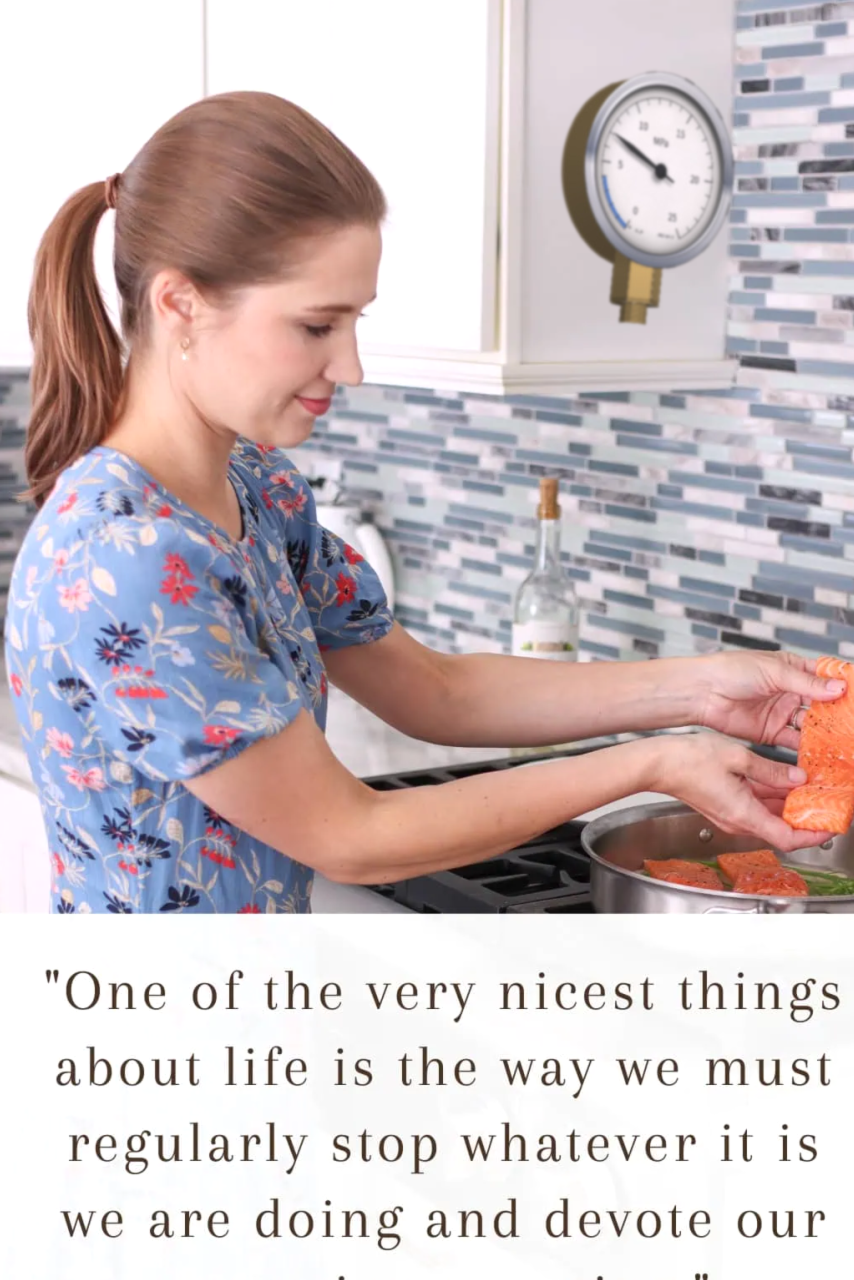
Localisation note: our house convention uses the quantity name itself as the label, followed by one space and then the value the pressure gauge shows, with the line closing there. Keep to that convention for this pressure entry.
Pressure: 7 MPa
